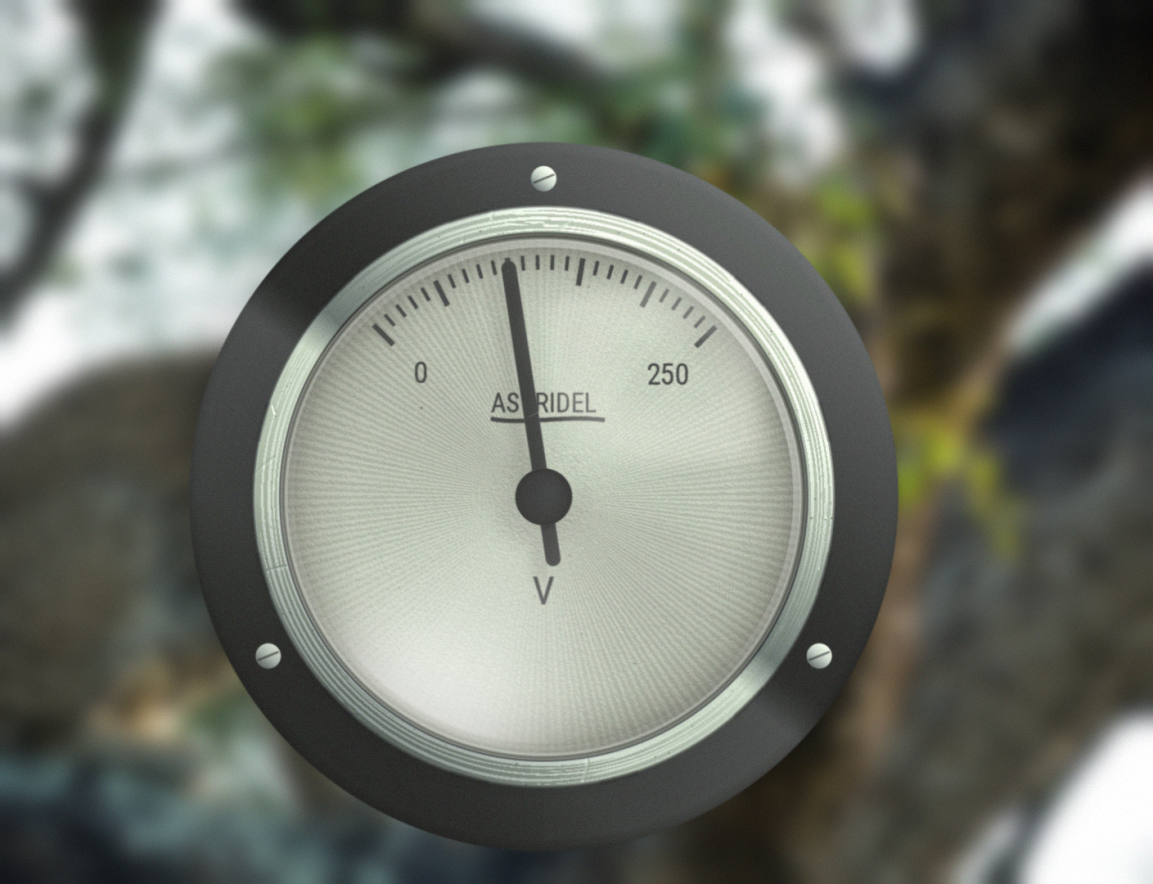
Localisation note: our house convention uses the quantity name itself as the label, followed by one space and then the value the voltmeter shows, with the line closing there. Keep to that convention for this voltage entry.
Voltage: 100 V
